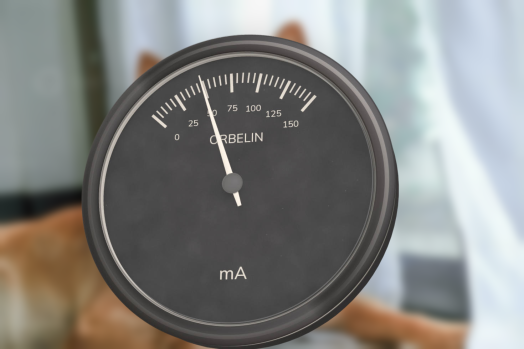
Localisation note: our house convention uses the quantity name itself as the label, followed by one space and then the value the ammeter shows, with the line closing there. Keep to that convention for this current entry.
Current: 50 mA
